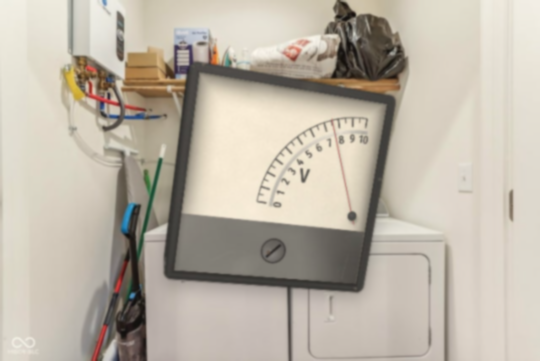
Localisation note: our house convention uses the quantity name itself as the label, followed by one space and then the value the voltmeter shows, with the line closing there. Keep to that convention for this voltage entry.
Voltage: 7.5 V
